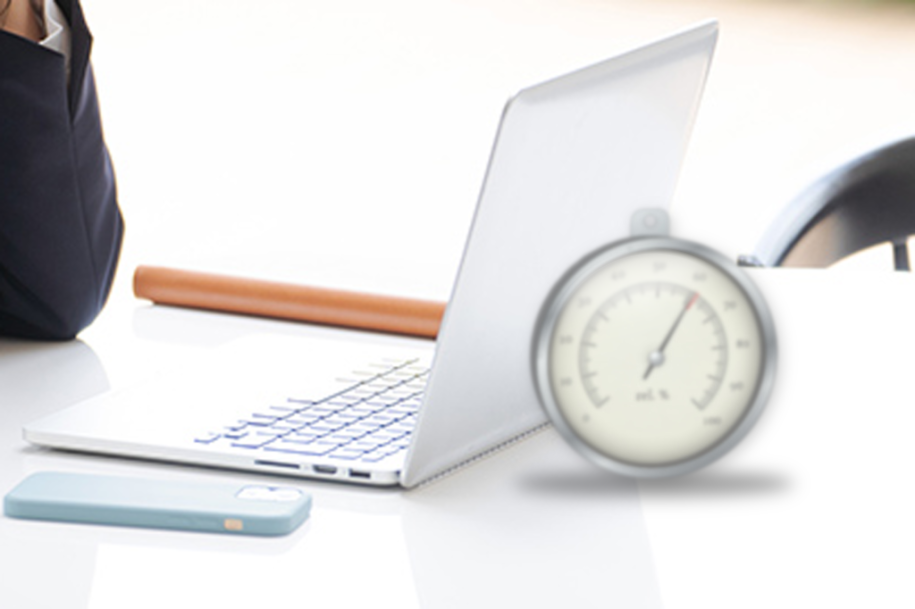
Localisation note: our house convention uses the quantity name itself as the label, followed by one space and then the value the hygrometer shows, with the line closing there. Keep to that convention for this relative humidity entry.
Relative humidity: 60 %
